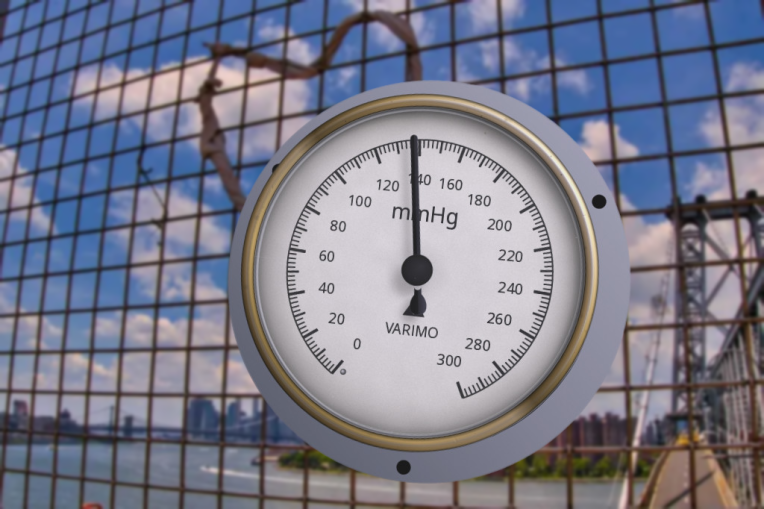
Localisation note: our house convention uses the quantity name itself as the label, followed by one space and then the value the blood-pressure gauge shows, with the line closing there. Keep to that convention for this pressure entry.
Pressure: 138 mmHg
